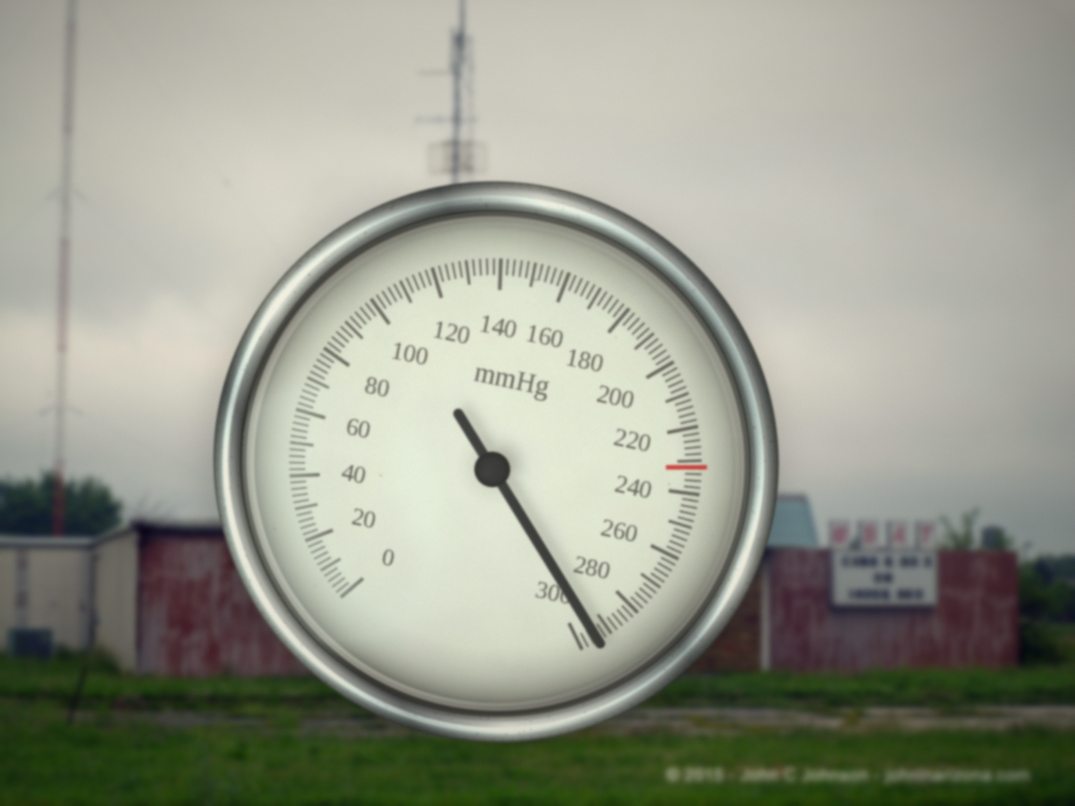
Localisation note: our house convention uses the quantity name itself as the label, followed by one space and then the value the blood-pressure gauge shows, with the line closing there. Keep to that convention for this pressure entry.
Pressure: 294 mmHg
